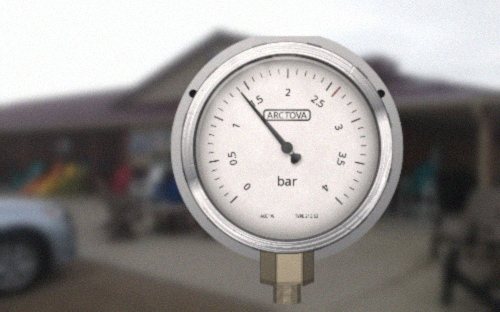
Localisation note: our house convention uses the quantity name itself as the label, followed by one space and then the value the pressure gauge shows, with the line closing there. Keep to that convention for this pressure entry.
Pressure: 1.4 bar
